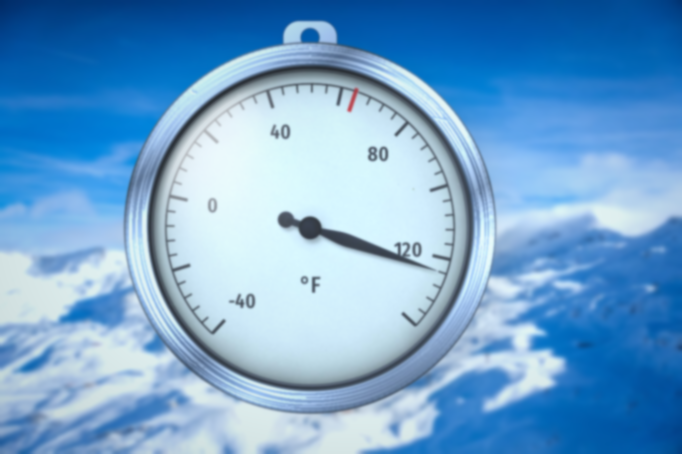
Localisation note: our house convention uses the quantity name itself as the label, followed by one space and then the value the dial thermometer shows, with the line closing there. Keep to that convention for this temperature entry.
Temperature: 124 °F
